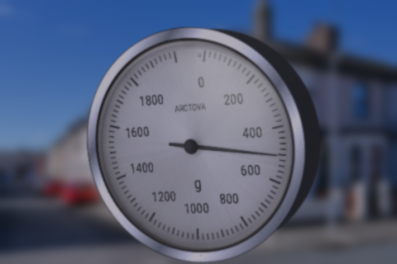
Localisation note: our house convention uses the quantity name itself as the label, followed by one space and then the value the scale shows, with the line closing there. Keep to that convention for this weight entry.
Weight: 500 g
